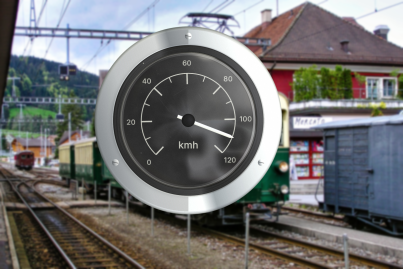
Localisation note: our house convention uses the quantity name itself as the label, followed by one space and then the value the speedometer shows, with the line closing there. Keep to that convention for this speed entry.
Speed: 110 km/h
